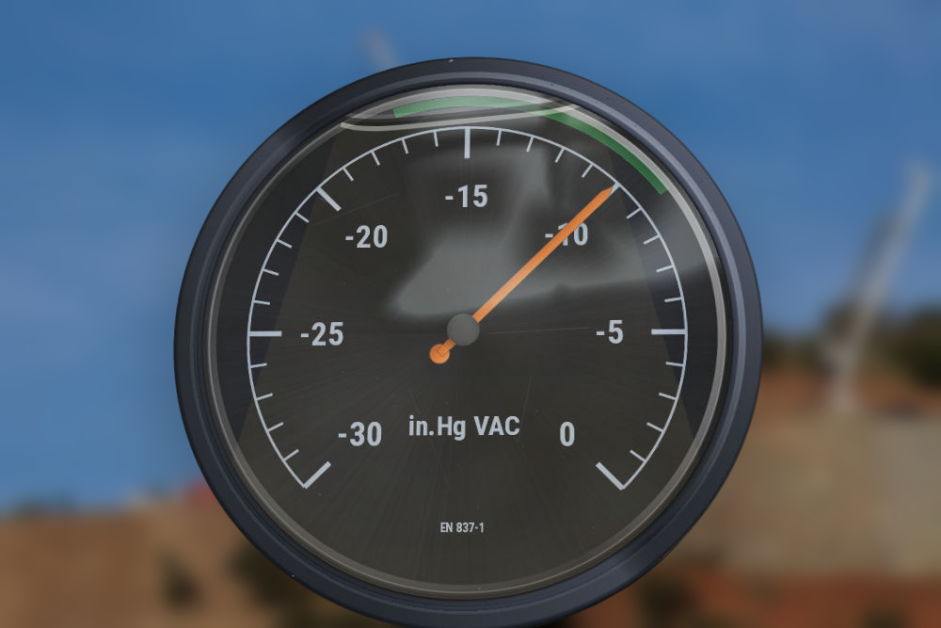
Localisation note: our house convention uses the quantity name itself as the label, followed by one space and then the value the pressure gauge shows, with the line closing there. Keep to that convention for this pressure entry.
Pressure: -10 inHg
